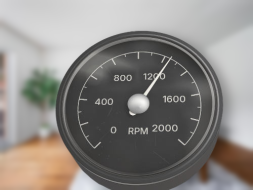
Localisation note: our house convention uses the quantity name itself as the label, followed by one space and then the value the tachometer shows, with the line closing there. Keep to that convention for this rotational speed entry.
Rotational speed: 1250 rpm
